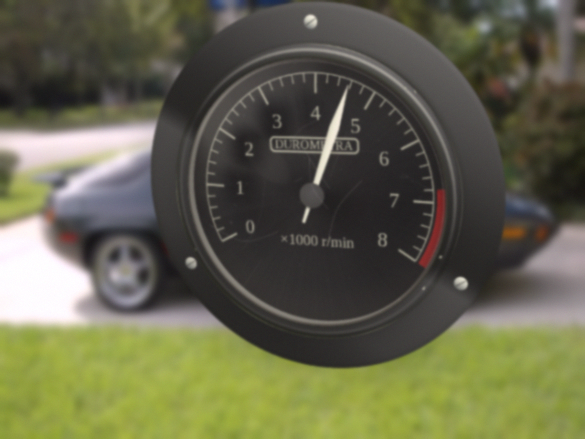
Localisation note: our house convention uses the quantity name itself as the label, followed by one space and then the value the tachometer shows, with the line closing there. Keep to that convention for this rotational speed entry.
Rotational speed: 4600 rpm
